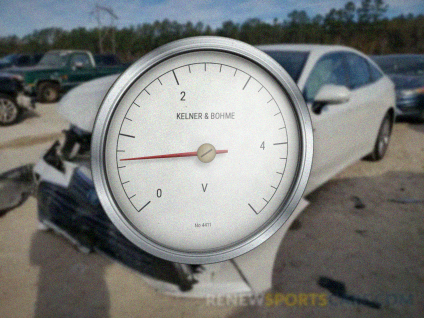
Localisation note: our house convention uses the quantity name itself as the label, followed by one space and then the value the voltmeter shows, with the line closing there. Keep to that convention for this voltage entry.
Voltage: 0.7 V
